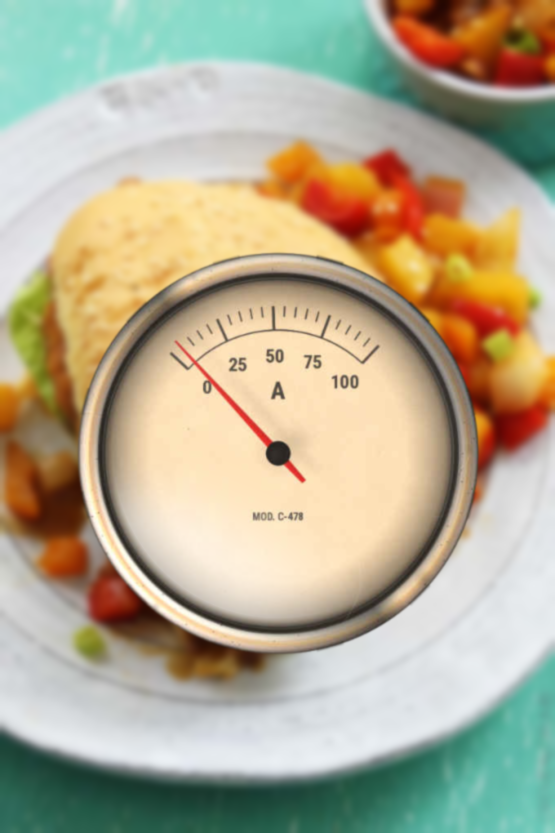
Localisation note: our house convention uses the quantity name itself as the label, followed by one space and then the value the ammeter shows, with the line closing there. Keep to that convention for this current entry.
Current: 5 A
